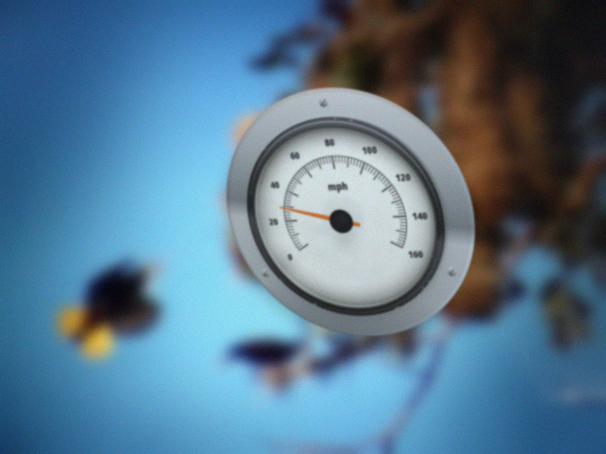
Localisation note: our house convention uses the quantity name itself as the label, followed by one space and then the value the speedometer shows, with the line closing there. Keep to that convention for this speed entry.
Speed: 30 mph
